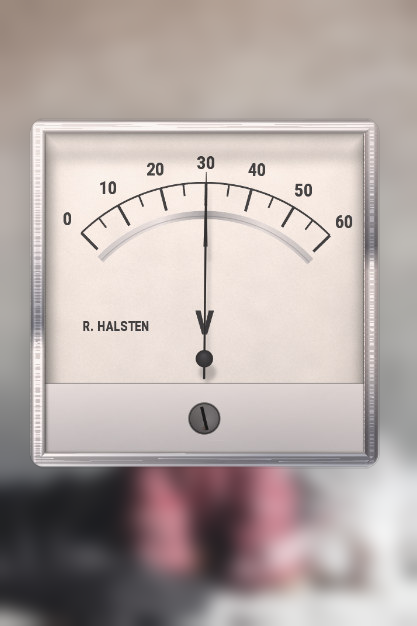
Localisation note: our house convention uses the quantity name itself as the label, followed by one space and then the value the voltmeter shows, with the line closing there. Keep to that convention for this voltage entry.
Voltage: 30 V
